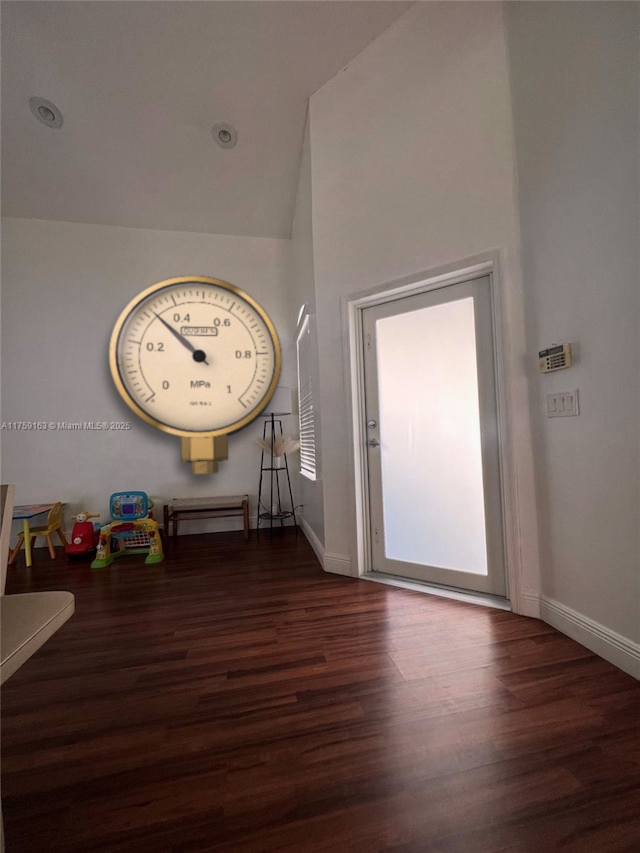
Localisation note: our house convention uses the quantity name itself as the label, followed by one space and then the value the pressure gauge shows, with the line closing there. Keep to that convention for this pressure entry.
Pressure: 0.32 MPa
